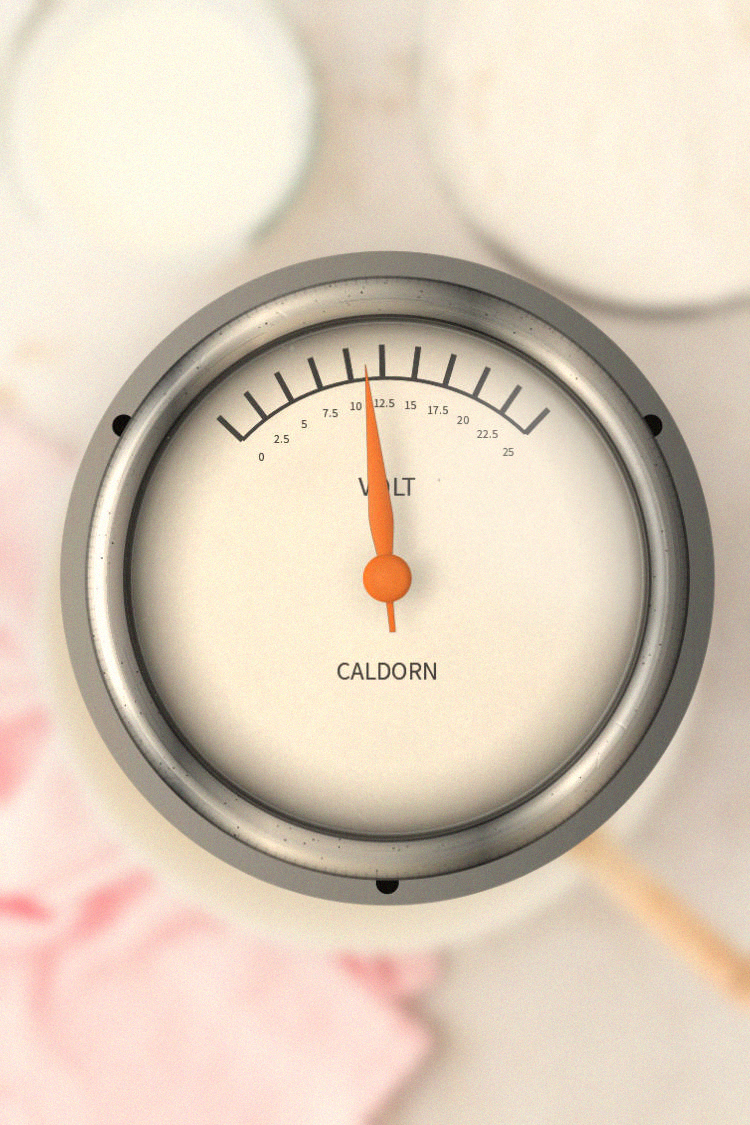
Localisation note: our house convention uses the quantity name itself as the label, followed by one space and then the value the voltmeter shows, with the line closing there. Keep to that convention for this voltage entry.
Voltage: 11.25 V
